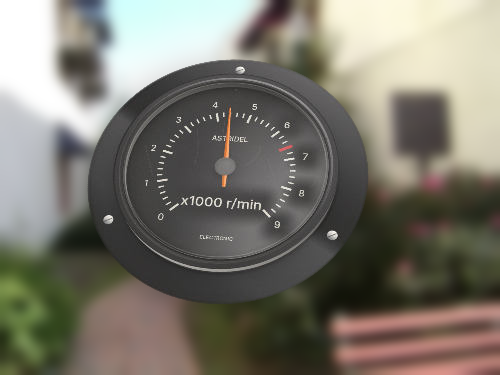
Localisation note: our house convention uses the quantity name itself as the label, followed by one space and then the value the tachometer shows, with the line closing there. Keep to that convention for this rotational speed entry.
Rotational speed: 4400 rpm
